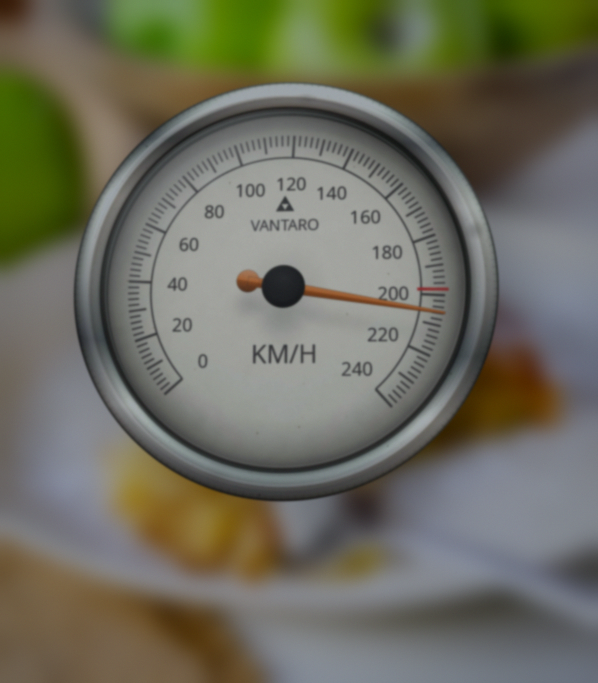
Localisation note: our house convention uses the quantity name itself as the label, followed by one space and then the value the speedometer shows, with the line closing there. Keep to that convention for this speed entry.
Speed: 206 km/h
